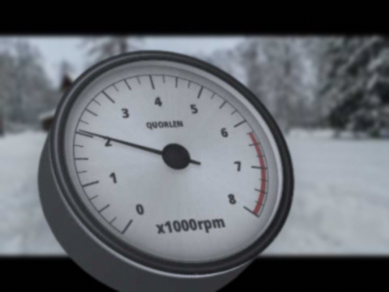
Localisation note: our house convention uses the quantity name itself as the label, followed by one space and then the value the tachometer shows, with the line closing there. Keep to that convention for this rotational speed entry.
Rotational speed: 2000 rpm
